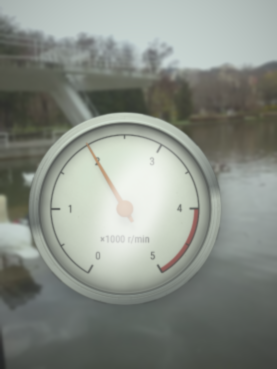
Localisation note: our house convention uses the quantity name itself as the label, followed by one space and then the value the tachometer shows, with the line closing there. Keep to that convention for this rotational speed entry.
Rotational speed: 2000 rpm
